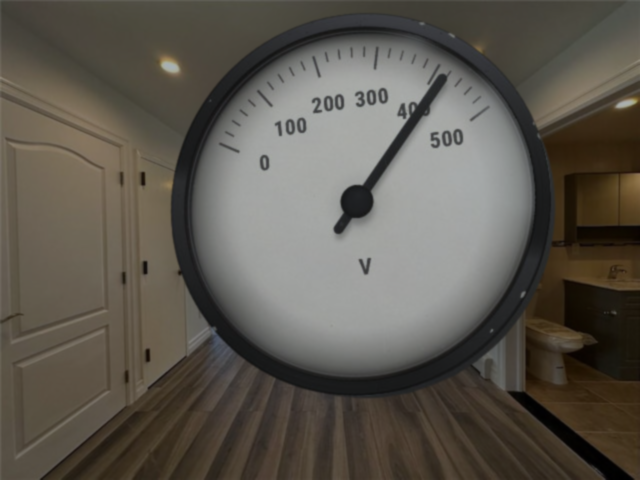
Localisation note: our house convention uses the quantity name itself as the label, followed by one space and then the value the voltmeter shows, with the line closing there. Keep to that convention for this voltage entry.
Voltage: 420 V
